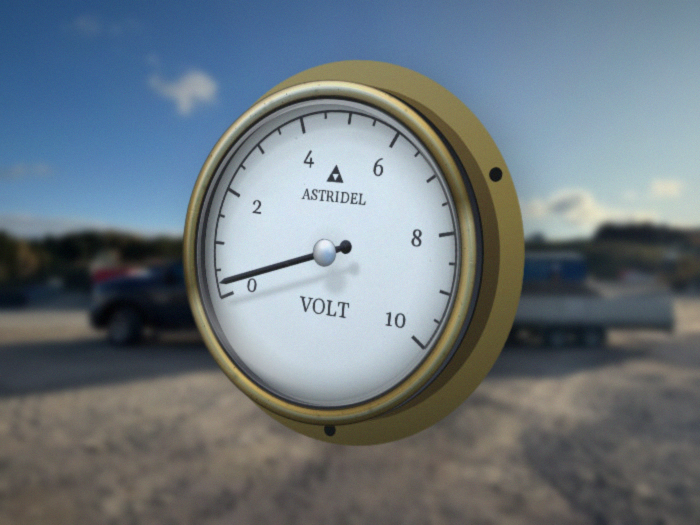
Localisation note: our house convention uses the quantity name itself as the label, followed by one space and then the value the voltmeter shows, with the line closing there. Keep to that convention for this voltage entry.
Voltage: 0.25 V
